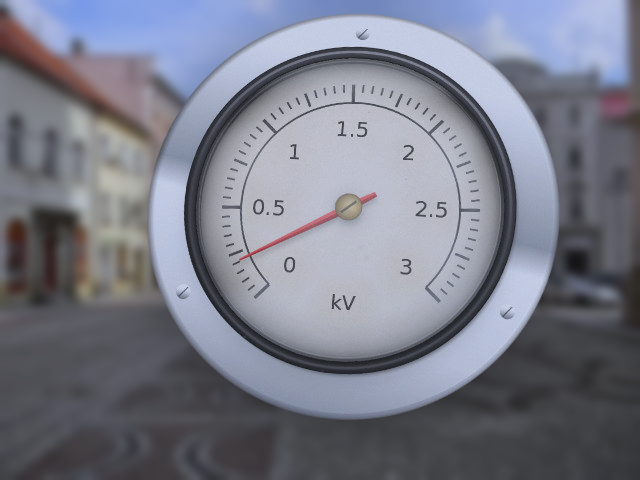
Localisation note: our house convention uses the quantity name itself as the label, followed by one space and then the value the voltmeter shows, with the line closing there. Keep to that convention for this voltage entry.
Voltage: 0.2 kV
